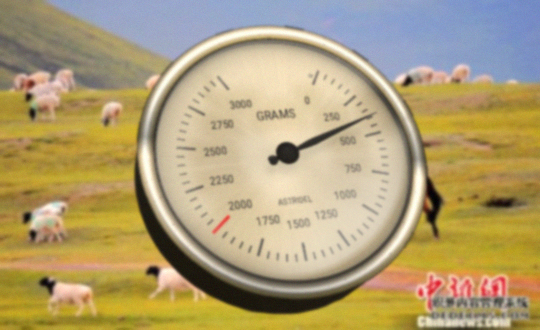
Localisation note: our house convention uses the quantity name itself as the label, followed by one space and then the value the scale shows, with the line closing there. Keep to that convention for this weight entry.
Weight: 400 g
